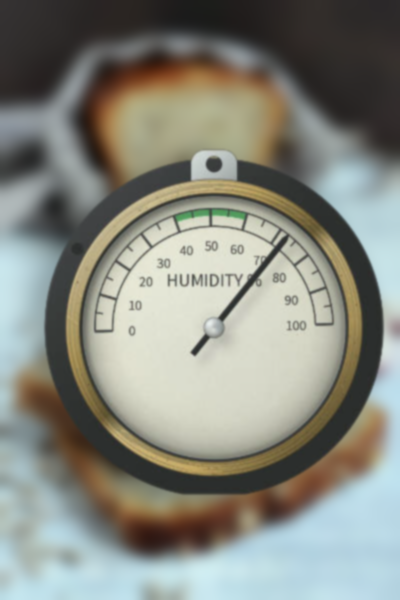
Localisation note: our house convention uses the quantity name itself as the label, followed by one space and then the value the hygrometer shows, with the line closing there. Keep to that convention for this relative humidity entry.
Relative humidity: 72.5 %
